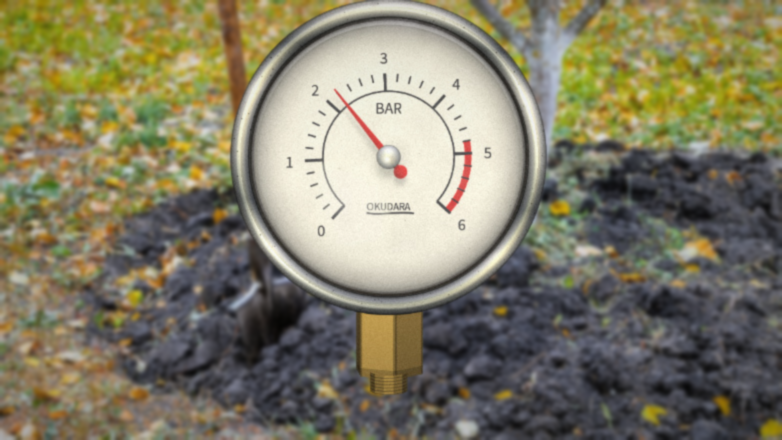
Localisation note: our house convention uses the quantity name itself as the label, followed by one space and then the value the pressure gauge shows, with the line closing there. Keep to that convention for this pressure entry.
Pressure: 2.2 bar
